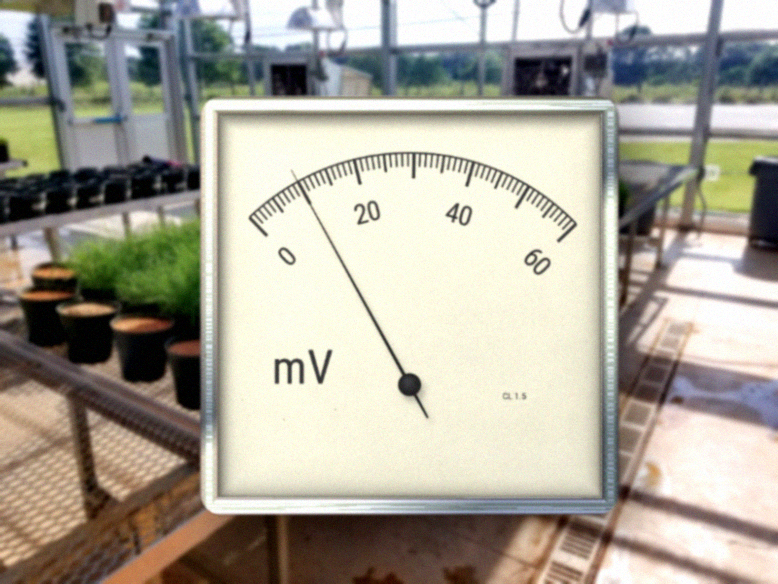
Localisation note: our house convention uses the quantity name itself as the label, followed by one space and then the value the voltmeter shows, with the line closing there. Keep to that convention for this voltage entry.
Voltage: 10 mV
